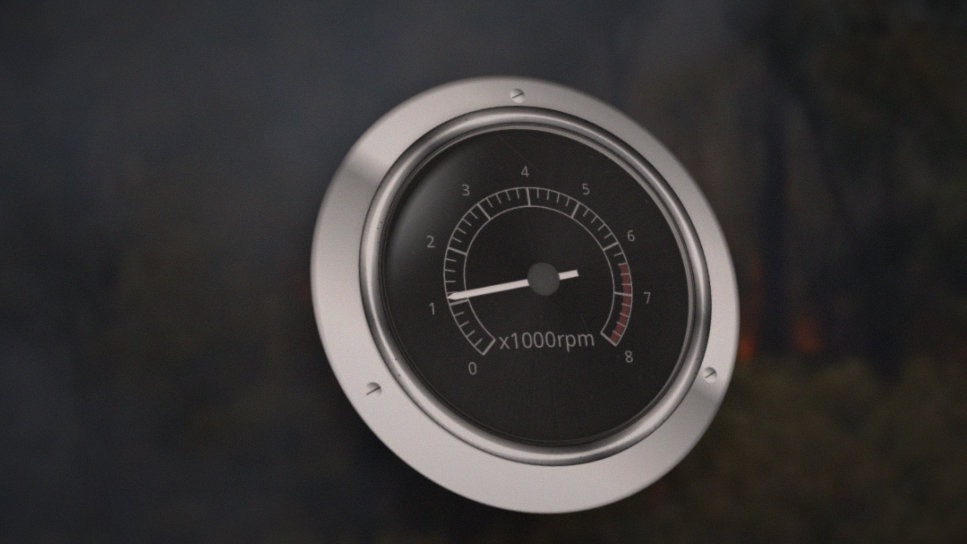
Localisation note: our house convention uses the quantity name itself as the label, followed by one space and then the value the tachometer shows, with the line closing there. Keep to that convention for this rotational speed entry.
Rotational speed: 1100 rpm
